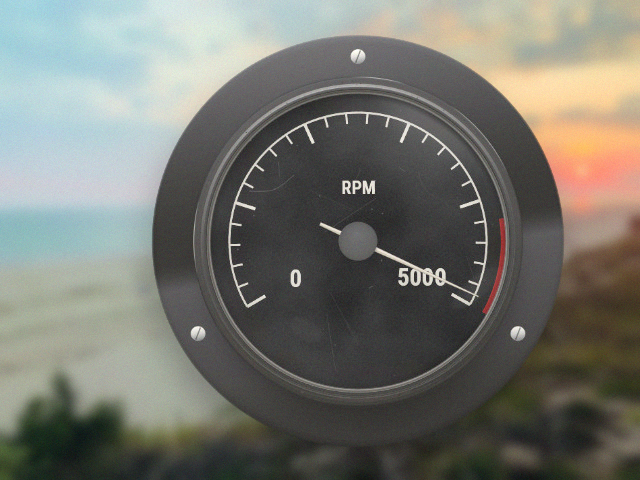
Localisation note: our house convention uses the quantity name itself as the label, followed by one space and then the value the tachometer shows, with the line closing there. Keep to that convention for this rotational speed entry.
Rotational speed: 4900 rpm
